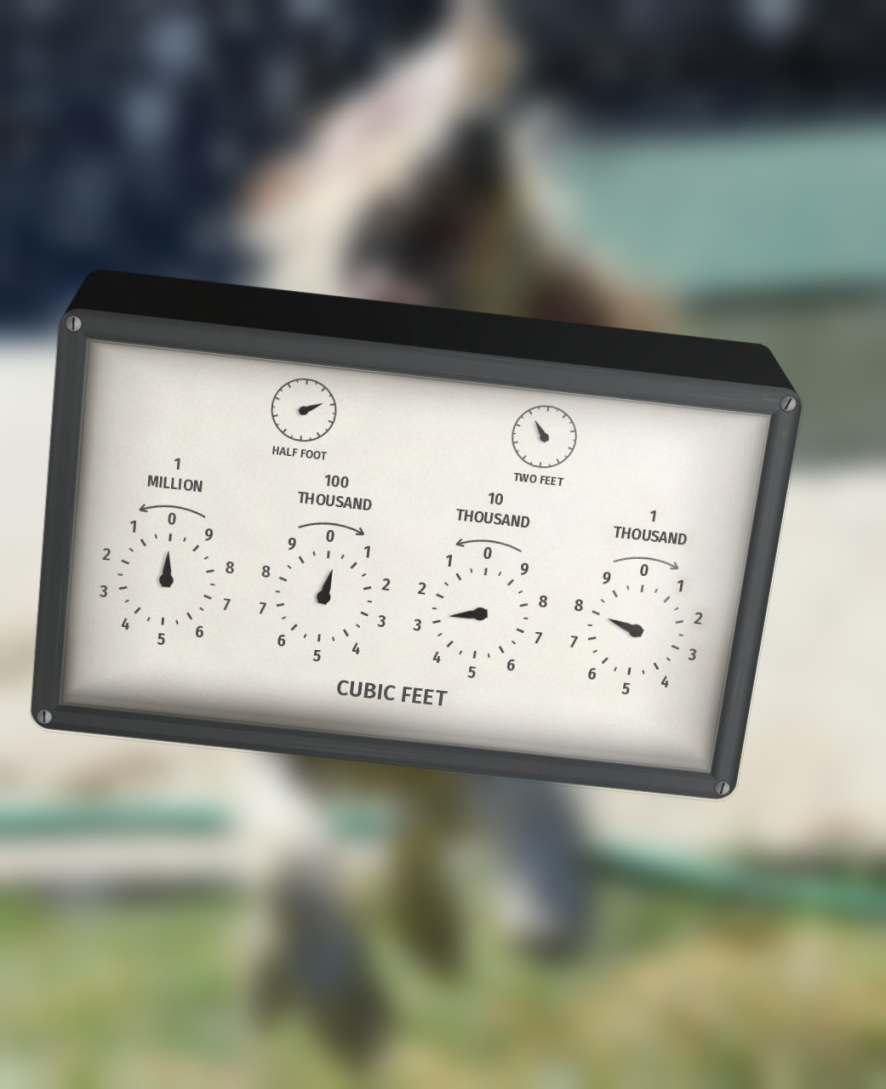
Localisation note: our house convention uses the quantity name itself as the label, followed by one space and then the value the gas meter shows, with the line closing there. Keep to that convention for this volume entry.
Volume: 2800 ft³
